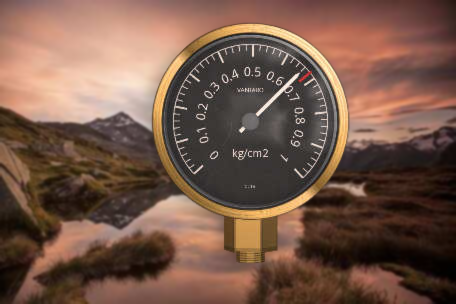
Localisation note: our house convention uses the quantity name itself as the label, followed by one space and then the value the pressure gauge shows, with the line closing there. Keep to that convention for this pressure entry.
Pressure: 0.66 kg/cm²
